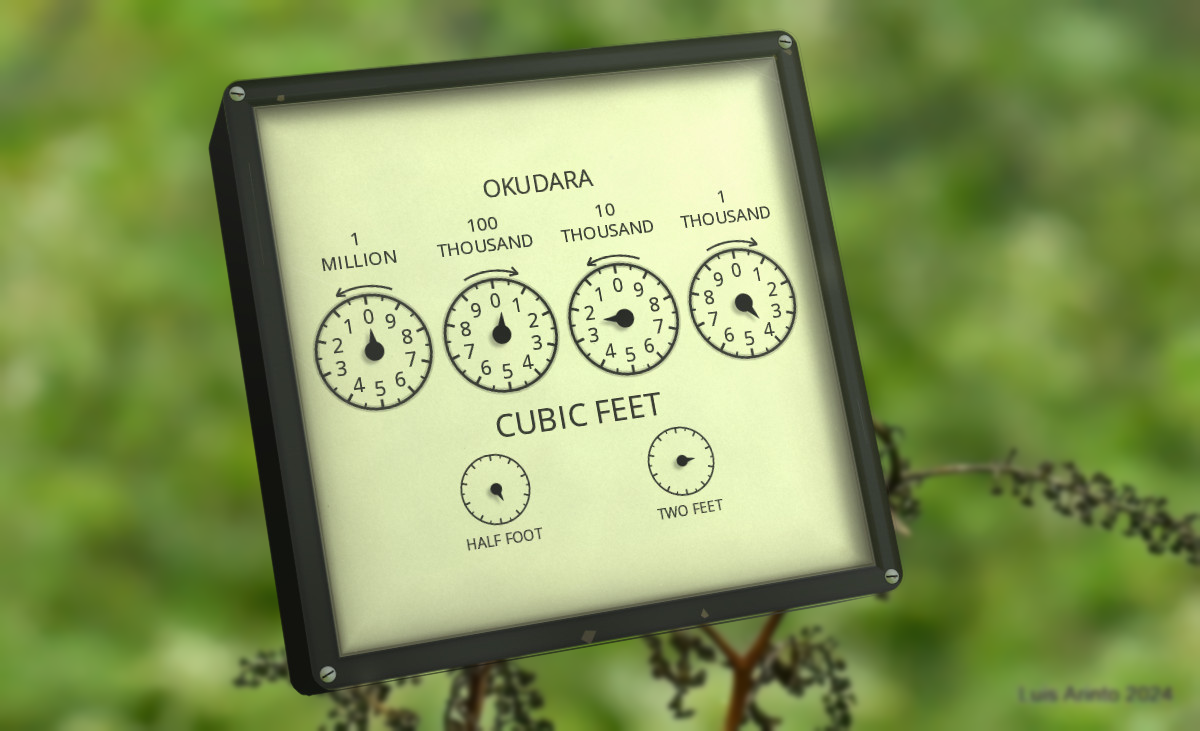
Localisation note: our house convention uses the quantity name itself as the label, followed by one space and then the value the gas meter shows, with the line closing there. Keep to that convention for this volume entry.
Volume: 2400 ft³
